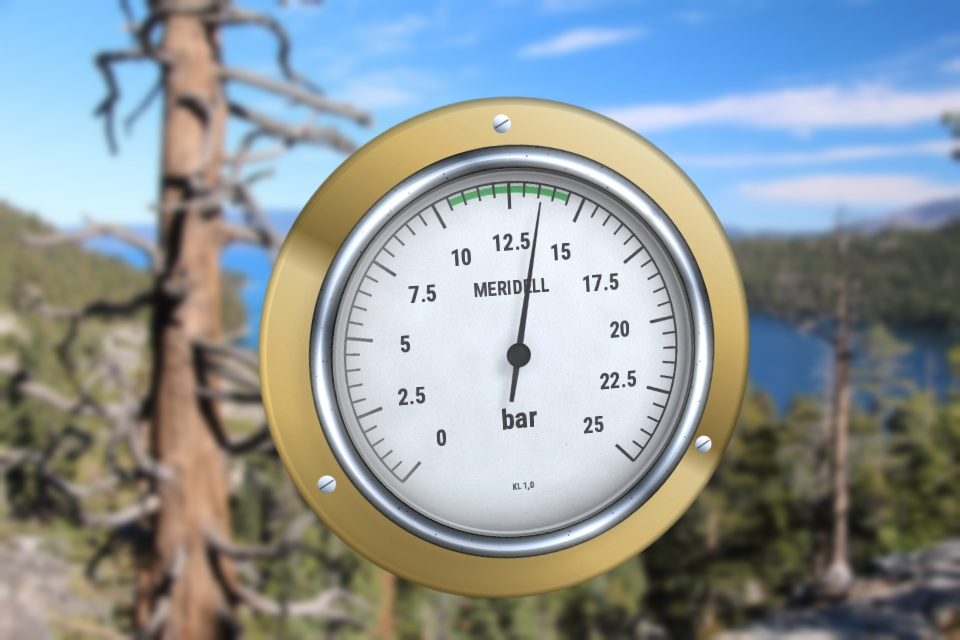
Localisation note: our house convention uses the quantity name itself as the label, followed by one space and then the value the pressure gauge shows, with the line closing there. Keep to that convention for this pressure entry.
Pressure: 13.5 bar
